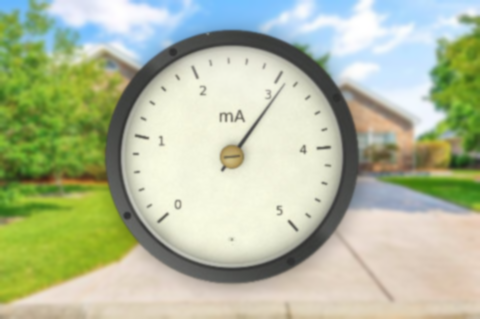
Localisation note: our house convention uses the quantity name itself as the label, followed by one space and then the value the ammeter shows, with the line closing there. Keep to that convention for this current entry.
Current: 3.1 mA
